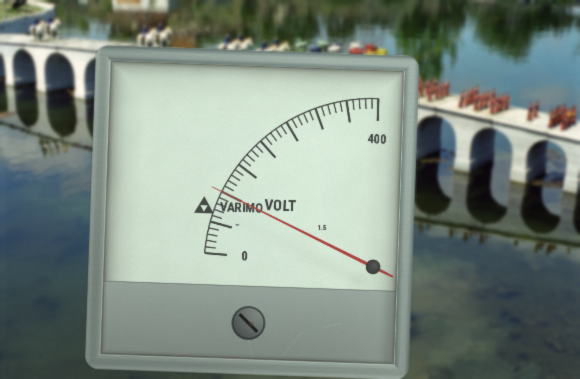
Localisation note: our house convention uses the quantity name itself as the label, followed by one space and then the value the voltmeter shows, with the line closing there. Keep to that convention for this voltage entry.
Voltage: 100 V
